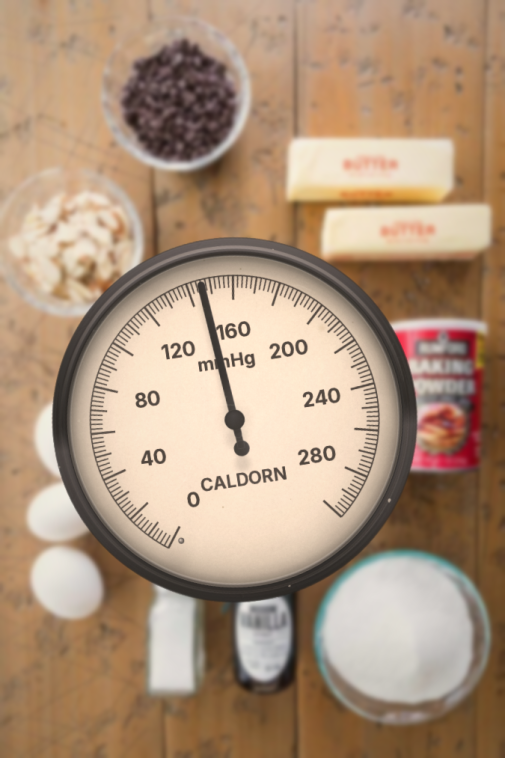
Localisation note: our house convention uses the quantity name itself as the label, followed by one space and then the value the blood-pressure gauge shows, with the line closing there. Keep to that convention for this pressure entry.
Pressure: 146 mmHg
